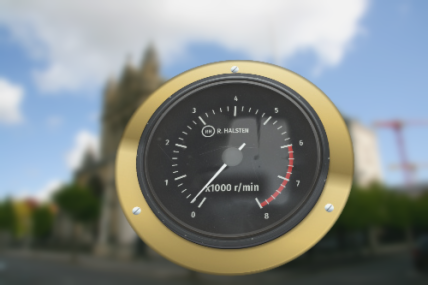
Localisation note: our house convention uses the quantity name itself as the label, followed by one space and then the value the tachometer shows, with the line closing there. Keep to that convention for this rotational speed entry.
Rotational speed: 200 rpm
